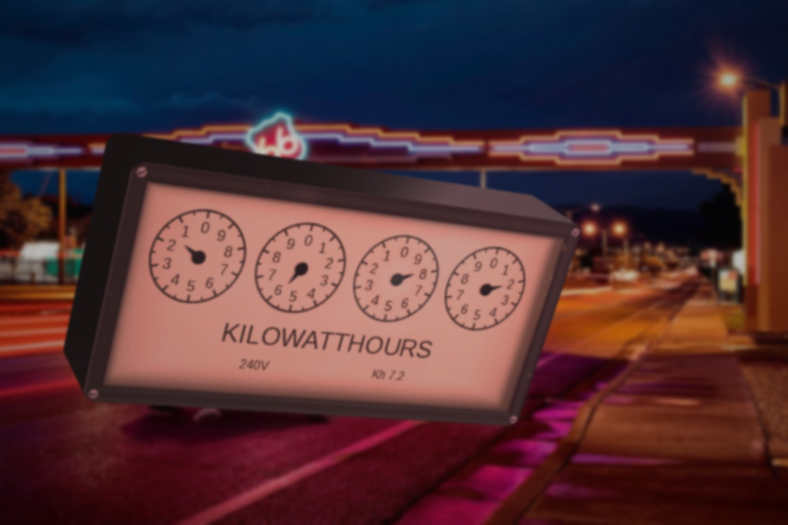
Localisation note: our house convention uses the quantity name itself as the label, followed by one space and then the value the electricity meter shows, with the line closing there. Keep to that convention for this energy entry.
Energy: 1582 kWh
